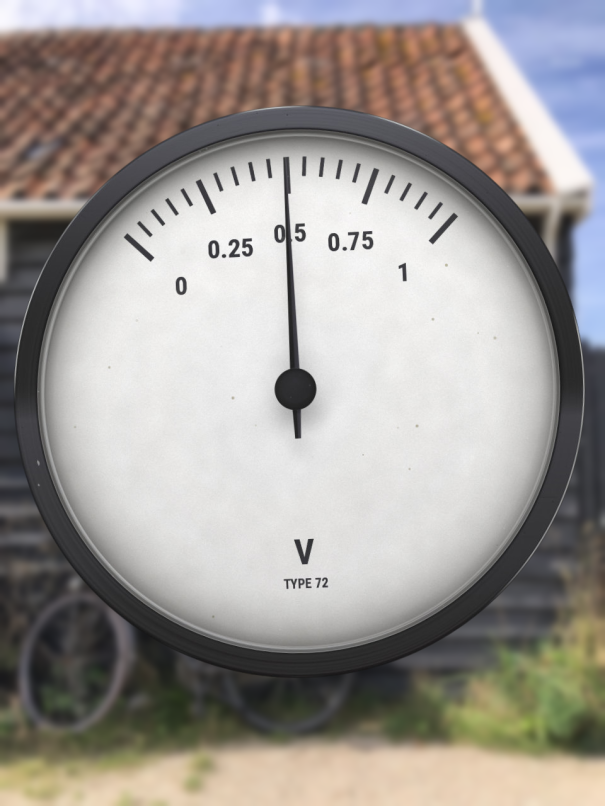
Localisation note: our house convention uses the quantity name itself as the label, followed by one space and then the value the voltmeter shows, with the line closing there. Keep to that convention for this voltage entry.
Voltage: 0.5 V
